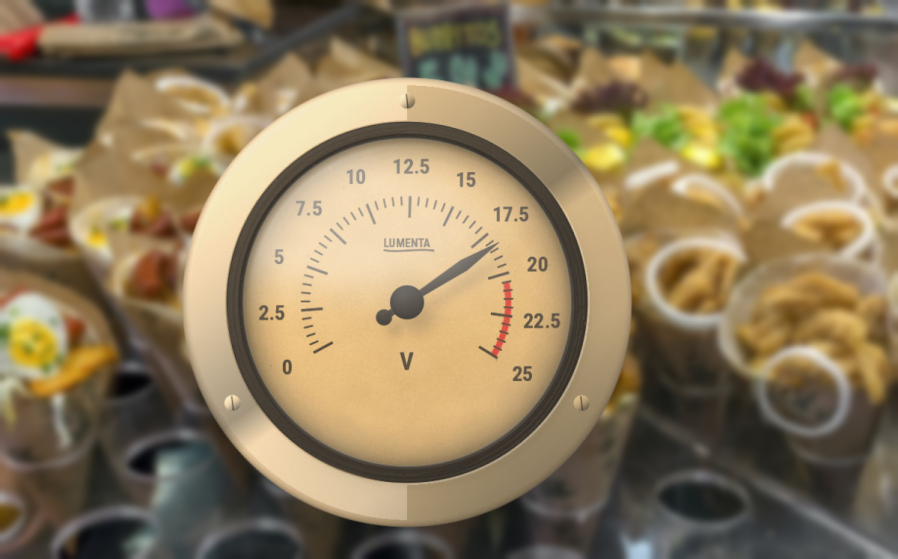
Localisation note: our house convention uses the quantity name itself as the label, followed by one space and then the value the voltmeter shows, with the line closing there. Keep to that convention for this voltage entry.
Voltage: 18.25 V
